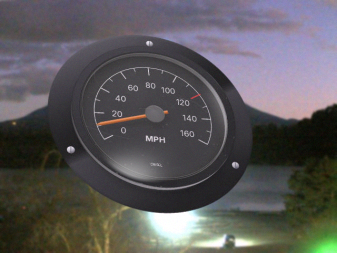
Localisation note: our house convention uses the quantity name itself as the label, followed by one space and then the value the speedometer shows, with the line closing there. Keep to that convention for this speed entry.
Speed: 10 mph
